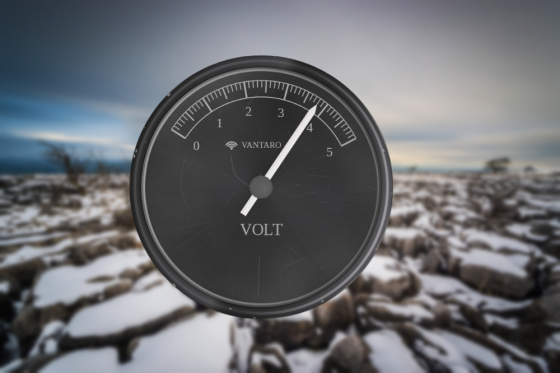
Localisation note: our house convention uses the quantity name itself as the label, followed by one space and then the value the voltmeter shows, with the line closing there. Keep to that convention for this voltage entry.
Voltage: 3.8 V
